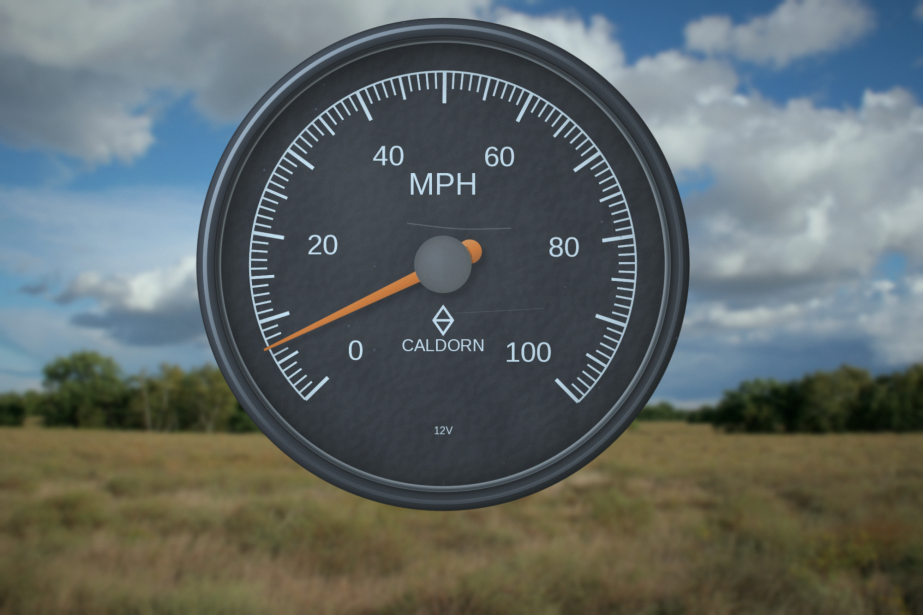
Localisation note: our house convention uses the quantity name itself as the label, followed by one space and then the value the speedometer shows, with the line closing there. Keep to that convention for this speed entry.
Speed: 7 mph
